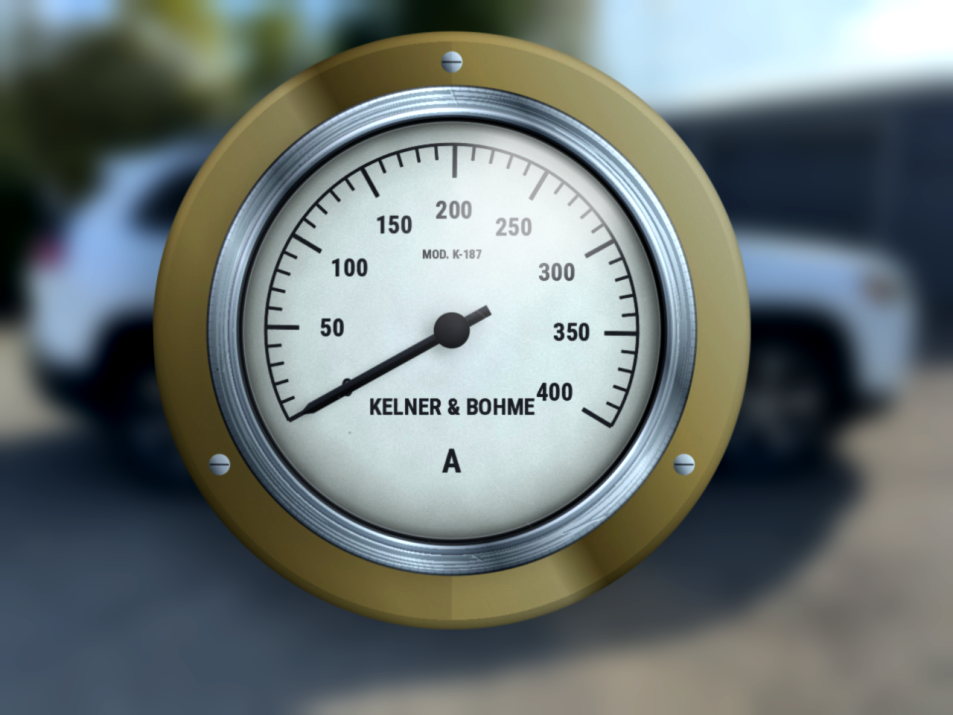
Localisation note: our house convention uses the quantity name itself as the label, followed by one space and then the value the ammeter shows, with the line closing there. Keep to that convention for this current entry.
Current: 0 A
